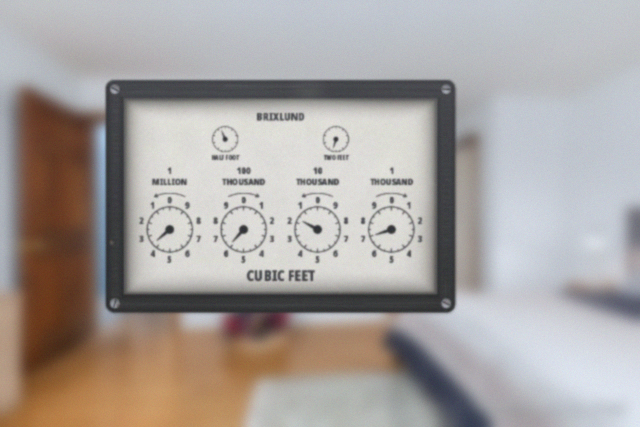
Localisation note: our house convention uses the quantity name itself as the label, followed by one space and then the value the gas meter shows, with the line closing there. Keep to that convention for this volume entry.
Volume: 361700 ft³
